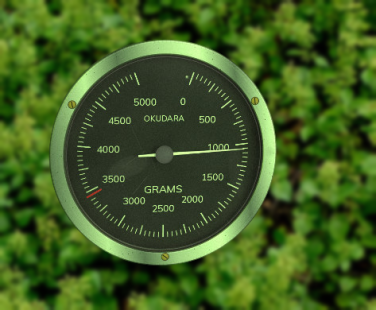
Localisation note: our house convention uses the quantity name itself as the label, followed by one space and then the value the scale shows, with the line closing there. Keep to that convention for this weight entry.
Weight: 1050 g
